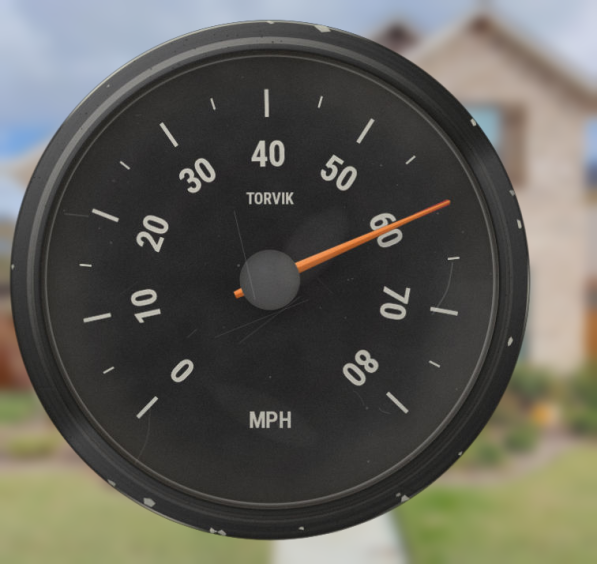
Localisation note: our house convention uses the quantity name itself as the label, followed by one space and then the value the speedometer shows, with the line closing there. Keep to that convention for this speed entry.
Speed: 60 mph
